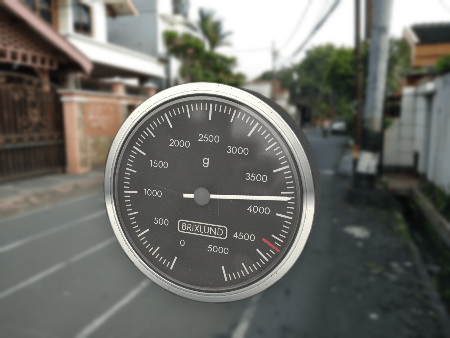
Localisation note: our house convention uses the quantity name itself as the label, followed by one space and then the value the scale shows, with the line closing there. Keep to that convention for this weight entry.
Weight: 3800 g
